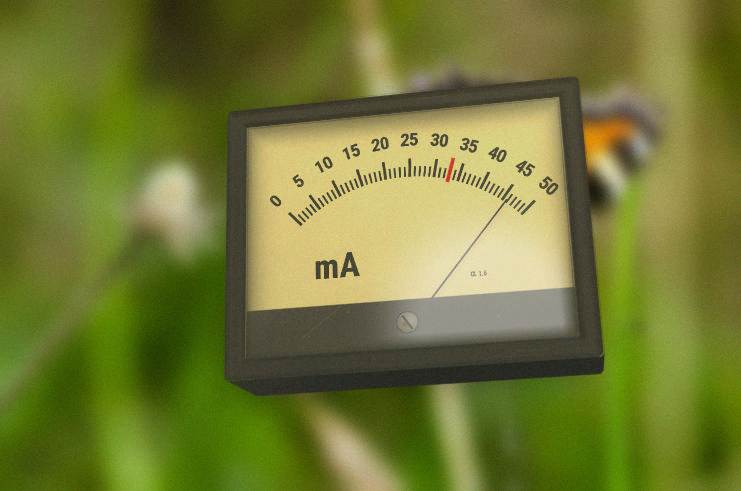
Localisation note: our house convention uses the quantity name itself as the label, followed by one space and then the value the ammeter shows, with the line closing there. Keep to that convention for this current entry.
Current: 46 mA
